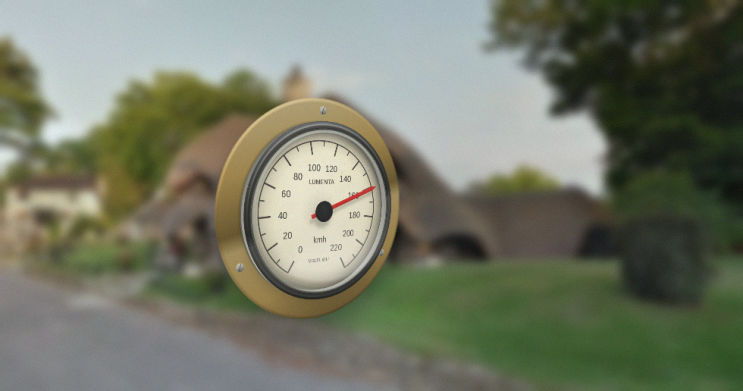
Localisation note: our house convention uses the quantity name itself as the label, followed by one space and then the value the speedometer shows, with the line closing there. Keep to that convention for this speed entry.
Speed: 160 km/h
